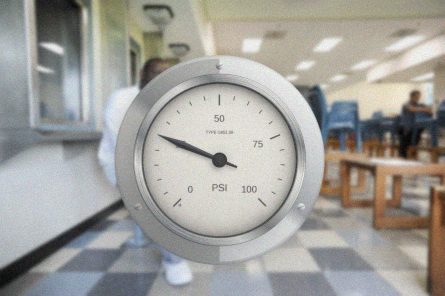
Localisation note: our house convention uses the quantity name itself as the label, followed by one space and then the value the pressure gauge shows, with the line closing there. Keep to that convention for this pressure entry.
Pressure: 25 psi
